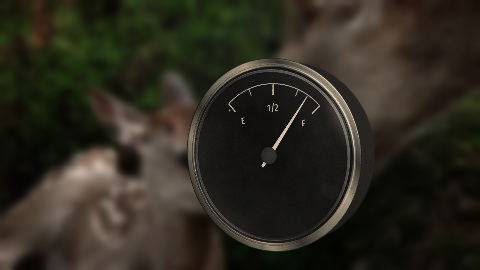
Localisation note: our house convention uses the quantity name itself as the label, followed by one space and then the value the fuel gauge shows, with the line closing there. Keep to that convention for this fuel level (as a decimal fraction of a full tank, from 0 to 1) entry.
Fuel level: 0.875
